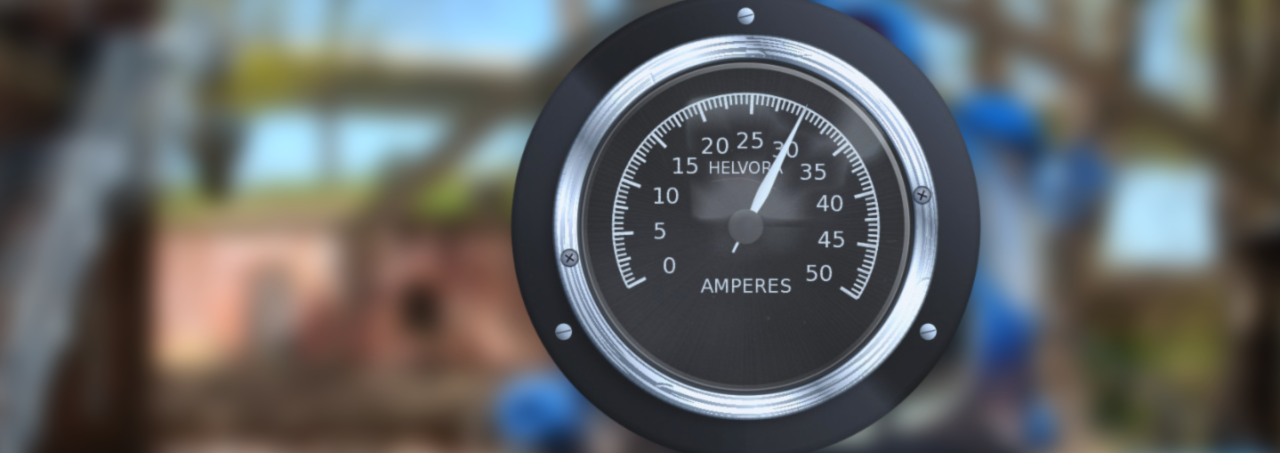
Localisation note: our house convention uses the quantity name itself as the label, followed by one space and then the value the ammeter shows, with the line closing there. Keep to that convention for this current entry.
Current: 30 A
